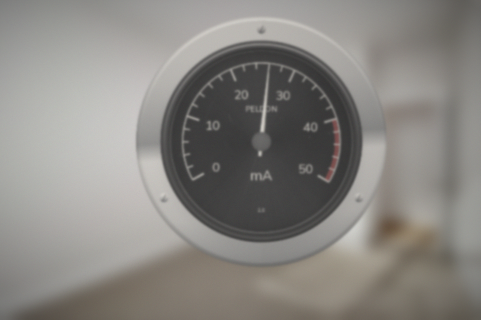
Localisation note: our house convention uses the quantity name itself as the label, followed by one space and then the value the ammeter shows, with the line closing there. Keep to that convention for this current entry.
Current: 26 mA
